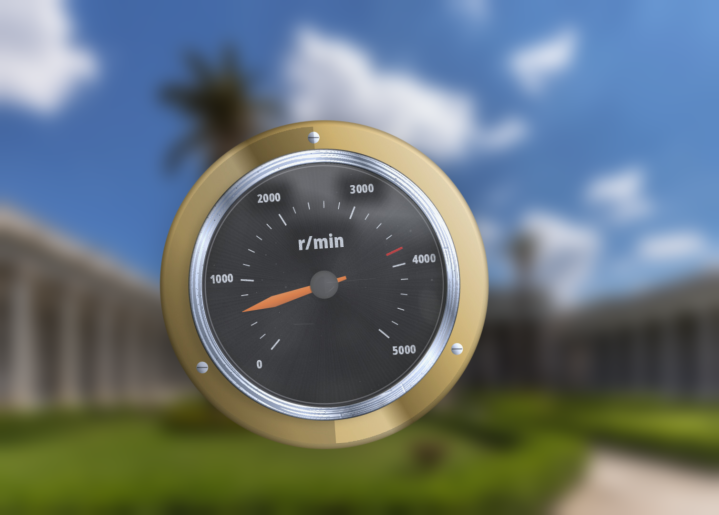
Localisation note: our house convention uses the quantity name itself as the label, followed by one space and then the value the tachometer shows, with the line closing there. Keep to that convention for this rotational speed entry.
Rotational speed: 600 rpm
